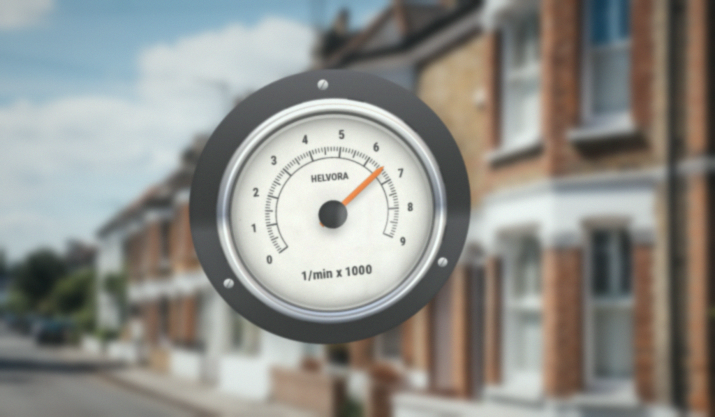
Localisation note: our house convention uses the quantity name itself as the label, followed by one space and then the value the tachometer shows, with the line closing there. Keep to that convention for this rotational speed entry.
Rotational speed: 6500 rpm
